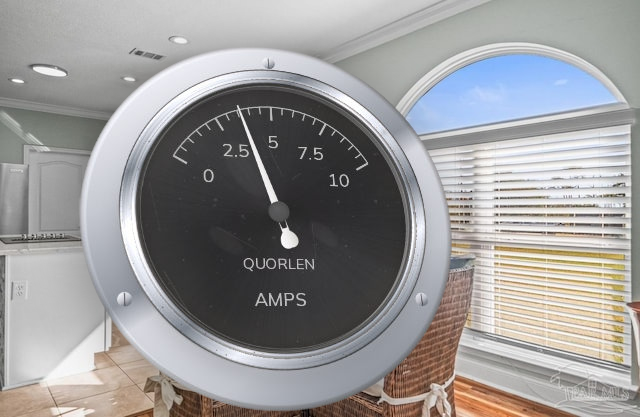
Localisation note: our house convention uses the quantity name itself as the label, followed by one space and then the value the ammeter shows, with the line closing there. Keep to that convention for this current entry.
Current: 3.5 A
